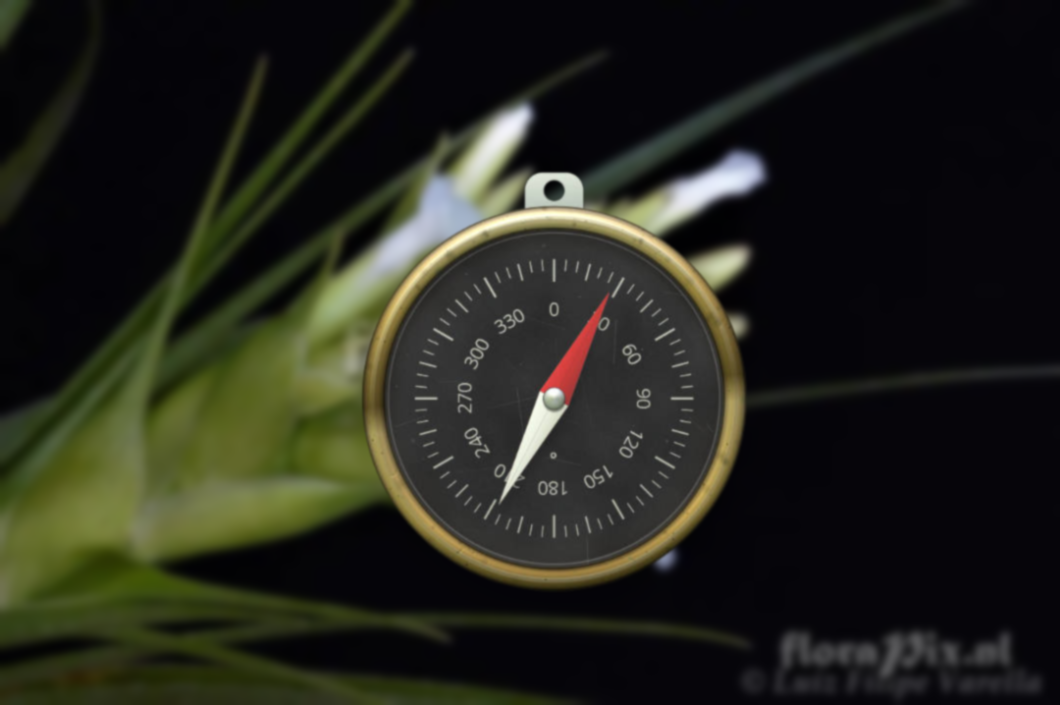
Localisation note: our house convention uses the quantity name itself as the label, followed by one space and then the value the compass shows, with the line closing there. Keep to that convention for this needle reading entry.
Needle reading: 27.5 °
